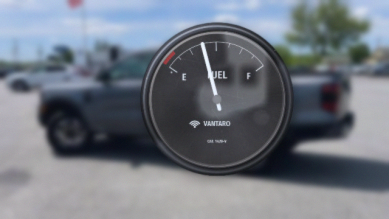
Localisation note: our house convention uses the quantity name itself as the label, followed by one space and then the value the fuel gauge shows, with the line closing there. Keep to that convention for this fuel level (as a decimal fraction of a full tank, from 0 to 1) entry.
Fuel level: 0.375
